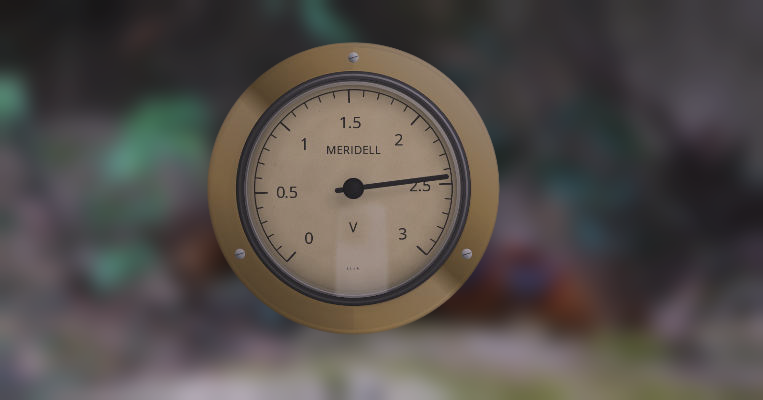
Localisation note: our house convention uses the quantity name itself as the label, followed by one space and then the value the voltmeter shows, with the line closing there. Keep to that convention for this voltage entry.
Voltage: 2.45 V
